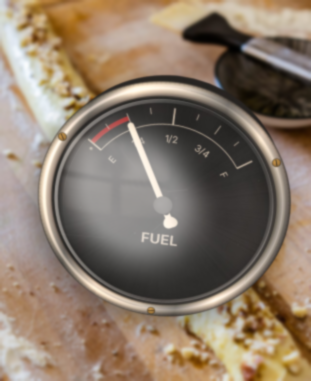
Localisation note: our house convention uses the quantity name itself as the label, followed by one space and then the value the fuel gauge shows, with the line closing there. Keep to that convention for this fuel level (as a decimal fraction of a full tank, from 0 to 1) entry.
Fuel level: 0.25
